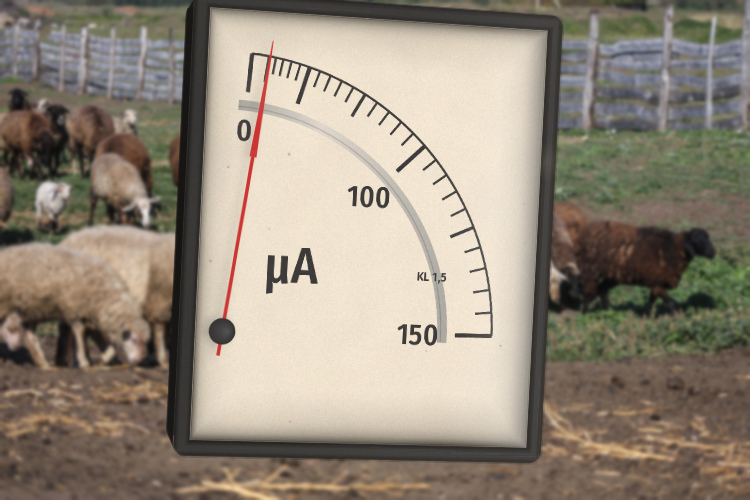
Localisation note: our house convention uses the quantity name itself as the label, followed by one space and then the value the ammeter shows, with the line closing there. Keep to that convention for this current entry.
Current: 25 µA
